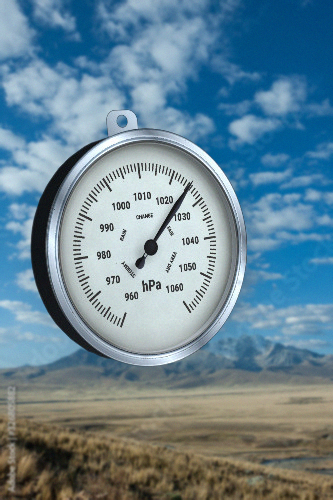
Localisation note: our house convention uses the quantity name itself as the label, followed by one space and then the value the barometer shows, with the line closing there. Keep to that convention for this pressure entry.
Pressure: 1025 hPa
